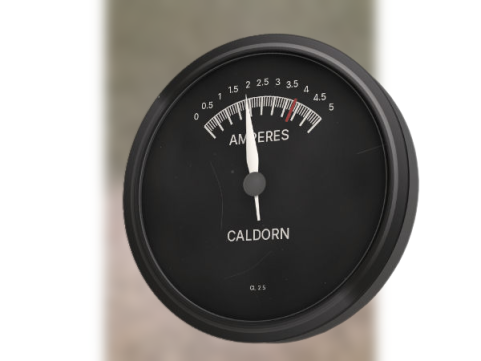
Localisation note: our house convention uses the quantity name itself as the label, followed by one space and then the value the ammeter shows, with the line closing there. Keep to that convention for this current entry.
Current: 2 A
